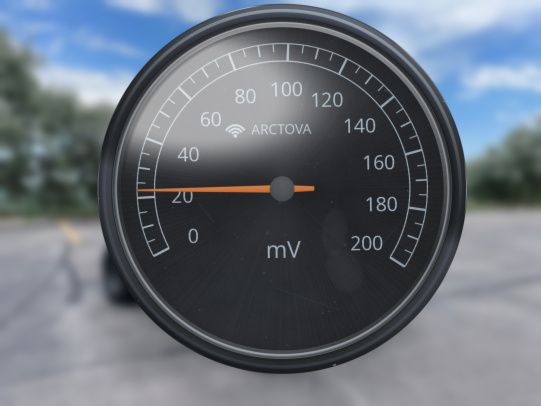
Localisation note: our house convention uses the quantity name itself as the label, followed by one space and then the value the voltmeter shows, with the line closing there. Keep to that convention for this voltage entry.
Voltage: 22.5 mV
